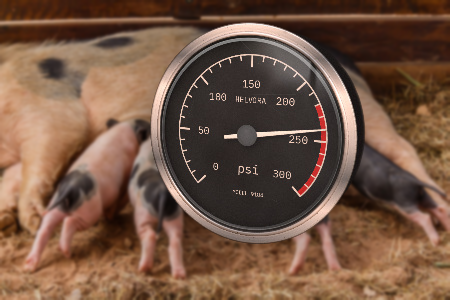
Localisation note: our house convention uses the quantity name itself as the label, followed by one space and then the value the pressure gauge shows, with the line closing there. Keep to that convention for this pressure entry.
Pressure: 240 psi
